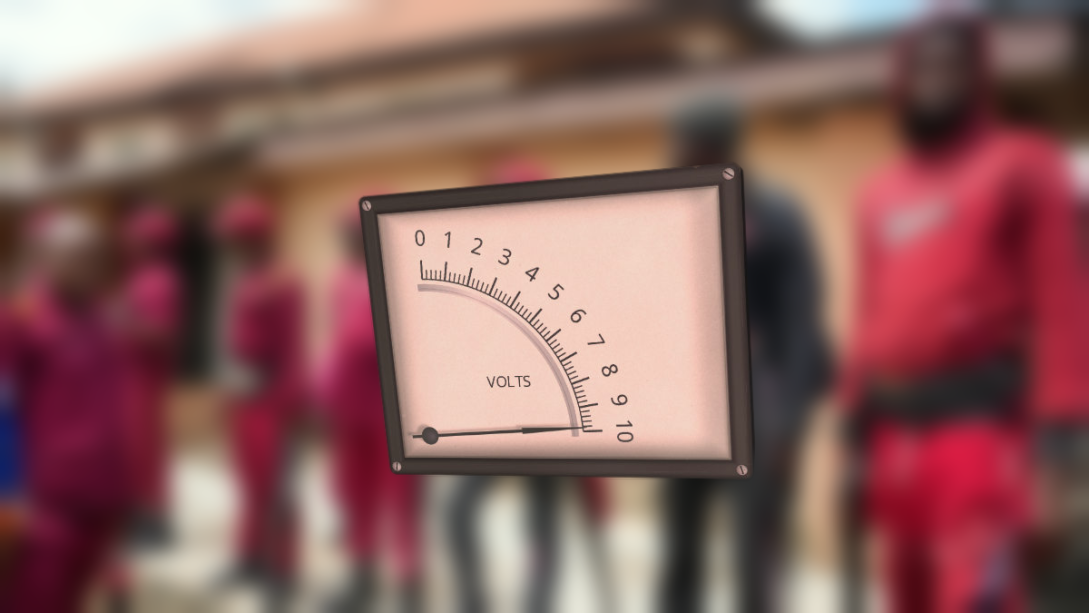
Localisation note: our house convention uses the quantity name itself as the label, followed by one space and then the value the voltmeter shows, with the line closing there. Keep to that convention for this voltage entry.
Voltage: 9.8 V
